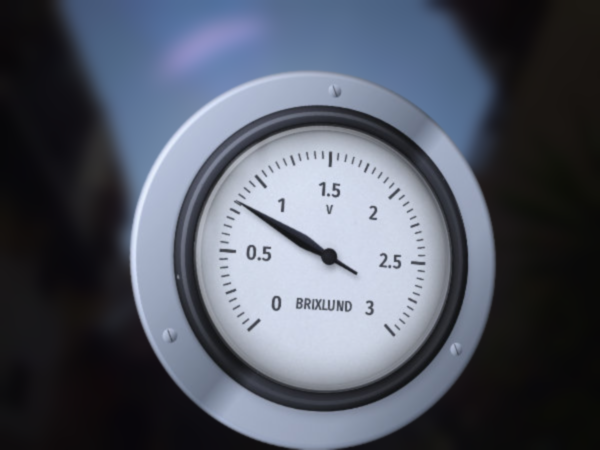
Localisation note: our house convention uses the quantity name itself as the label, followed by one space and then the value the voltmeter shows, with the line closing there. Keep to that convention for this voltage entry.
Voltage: 0.8 V
